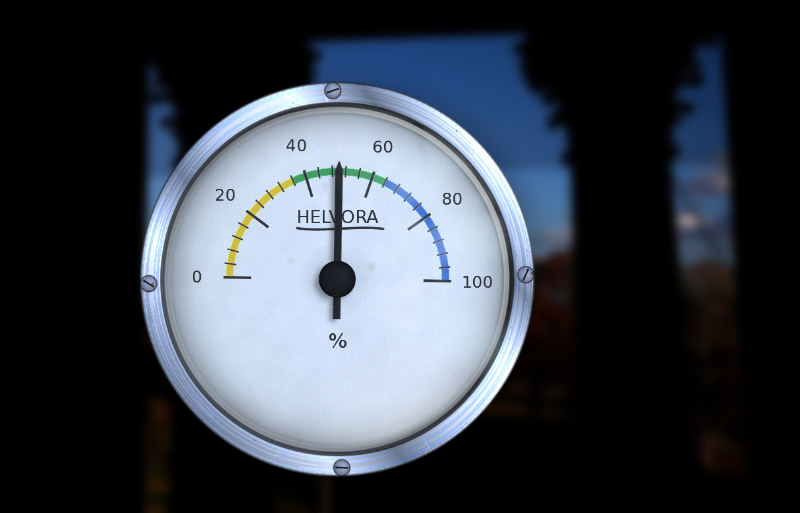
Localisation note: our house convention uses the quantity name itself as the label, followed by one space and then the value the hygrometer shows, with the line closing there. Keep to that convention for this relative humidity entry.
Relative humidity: 50 %
